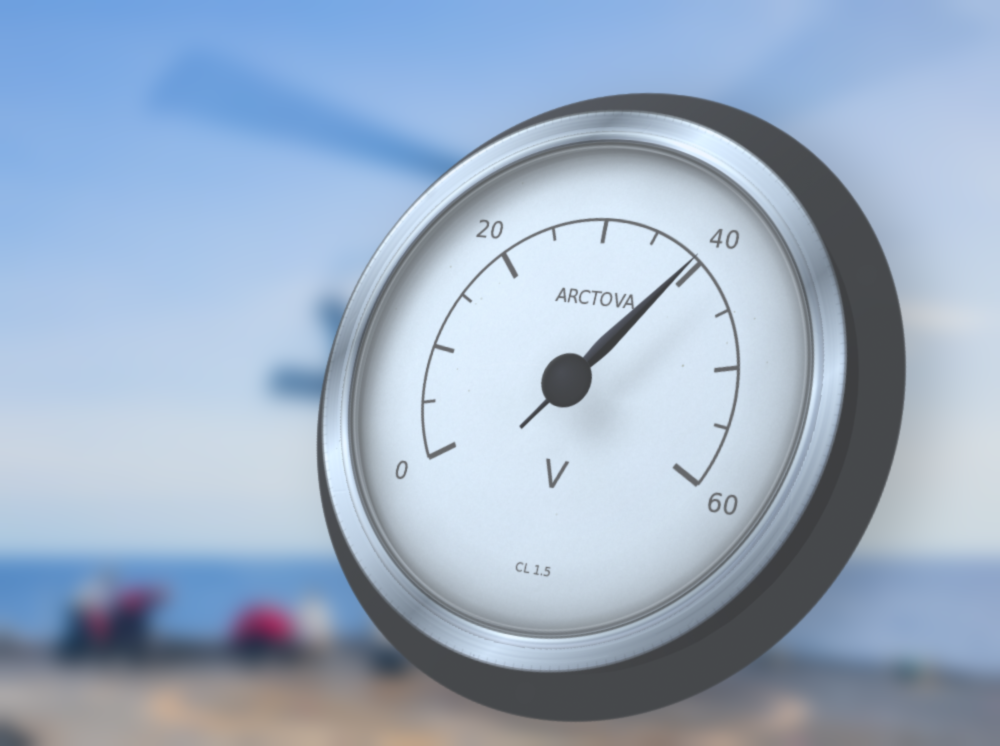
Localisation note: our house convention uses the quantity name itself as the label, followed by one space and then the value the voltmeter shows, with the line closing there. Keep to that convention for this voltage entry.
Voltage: 40 V
